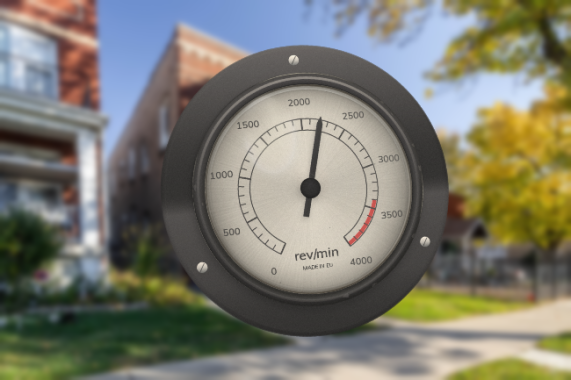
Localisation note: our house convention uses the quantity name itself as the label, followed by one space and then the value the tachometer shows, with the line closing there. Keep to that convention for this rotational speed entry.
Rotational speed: 2200 rpm
